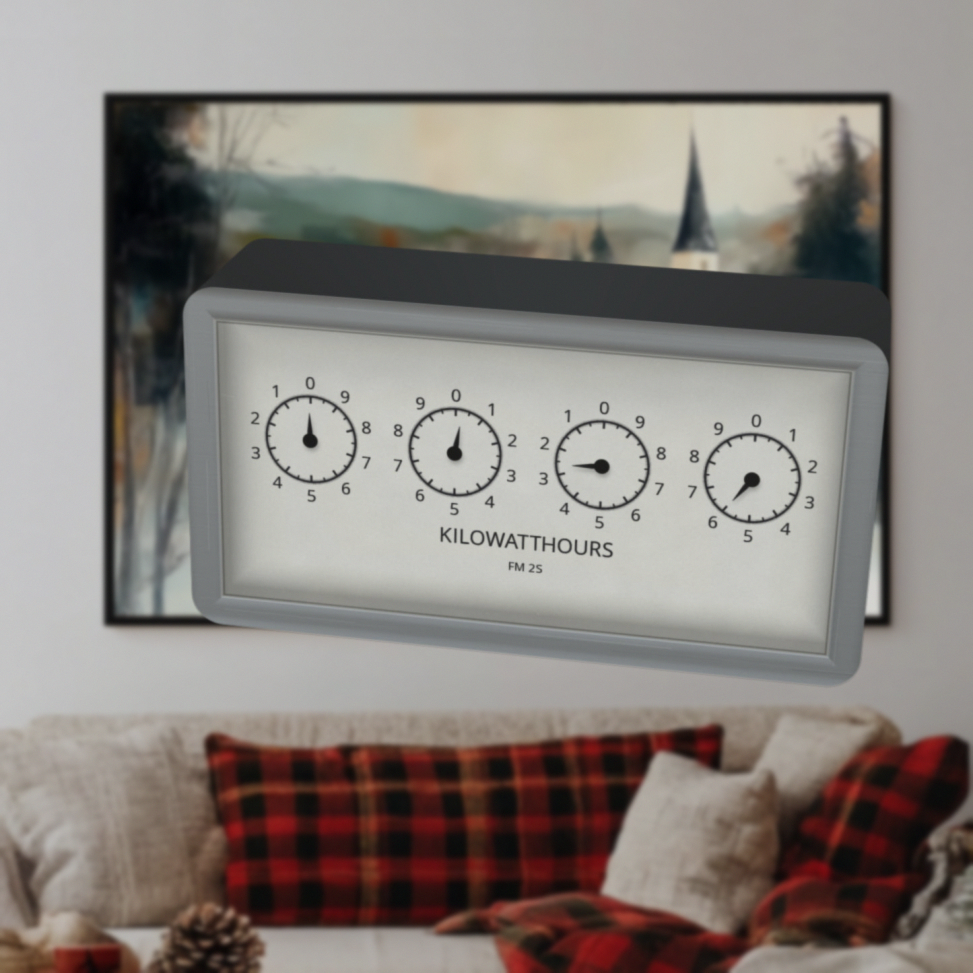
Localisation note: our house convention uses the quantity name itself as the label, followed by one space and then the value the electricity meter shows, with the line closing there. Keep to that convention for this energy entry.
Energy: 26 kWh
